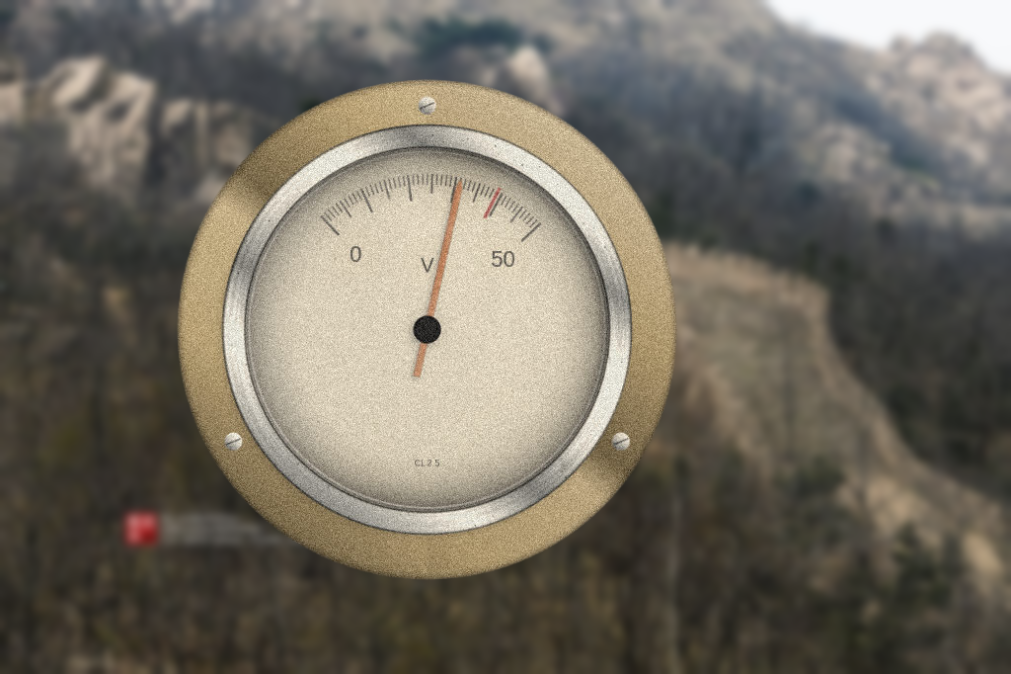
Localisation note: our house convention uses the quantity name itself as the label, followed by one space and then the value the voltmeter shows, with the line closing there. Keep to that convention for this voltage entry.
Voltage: 31 V
